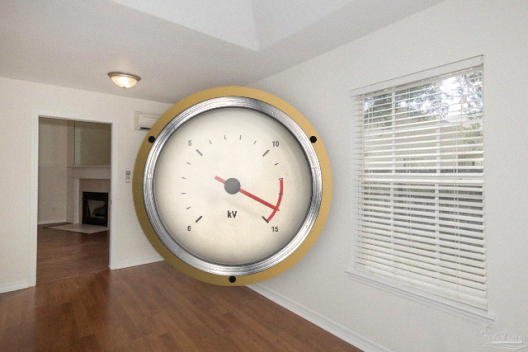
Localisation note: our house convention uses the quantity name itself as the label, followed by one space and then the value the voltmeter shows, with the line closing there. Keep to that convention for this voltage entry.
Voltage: 14 kV
